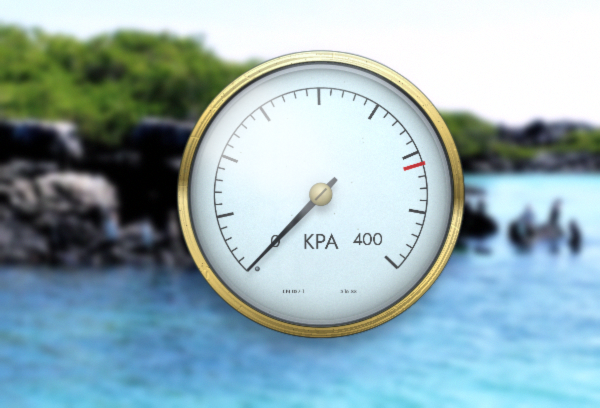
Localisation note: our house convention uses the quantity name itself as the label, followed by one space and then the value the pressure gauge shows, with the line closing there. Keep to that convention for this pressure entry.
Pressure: 0 kPa
